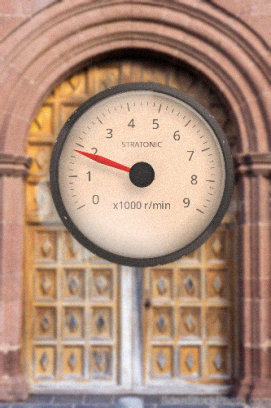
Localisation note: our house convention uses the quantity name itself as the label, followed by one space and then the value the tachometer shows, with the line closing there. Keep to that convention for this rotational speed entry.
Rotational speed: 1800 rpm
